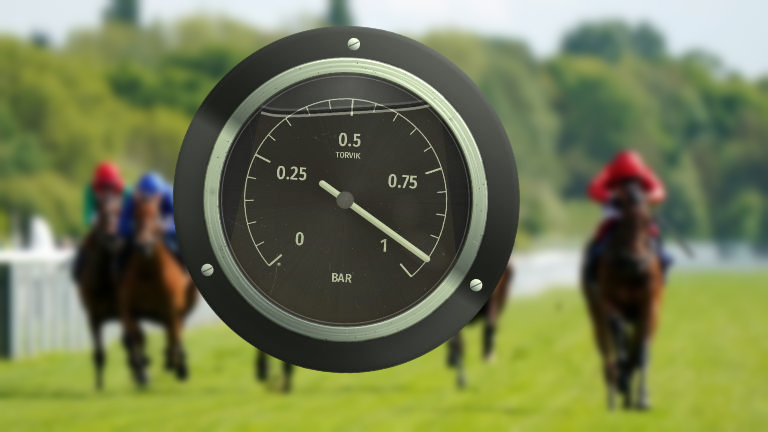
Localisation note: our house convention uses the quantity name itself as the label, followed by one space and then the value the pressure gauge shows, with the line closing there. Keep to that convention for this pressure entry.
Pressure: 0.95 bar
